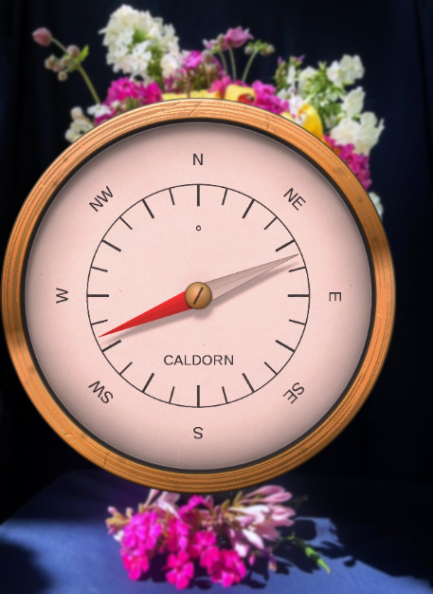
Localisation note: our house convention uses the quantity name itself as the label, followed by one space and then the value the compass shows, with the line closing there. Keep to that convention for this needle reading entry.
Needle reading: 247.5 °
